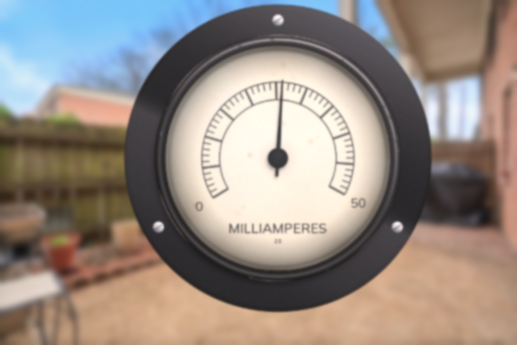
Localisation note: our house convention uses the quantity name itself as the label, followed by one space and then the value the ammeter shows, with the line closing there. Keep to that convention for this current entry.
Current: 26 mA
